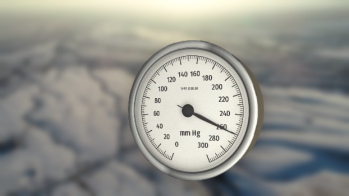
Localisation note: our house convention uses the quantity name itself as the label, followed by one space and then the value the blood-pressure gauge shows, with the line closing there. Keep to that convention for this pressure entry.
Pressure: 260 mmHg
